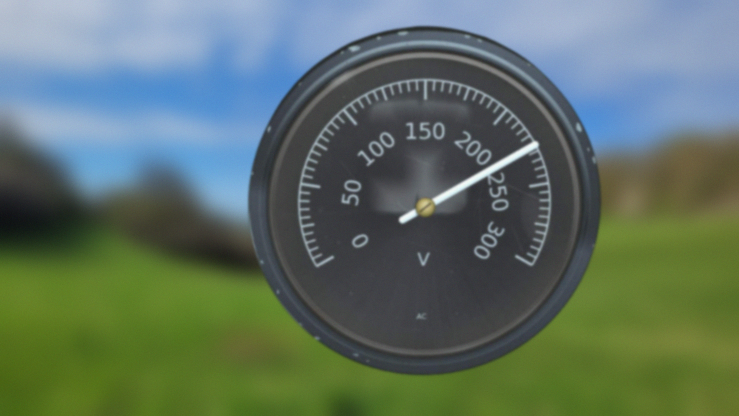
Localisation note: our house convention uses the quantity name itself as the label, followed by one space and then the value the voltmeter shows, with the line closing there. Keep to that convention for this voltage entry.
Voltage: 225 V
